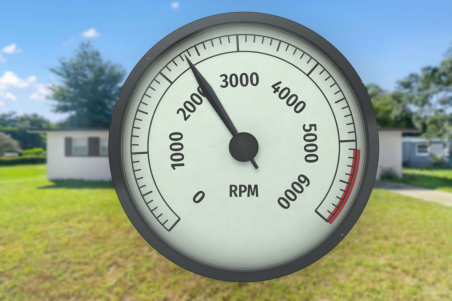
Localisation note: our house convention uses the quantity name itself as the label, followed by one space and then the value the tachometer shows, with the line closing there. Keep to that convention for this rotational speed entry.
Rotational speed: 2350 rpm
